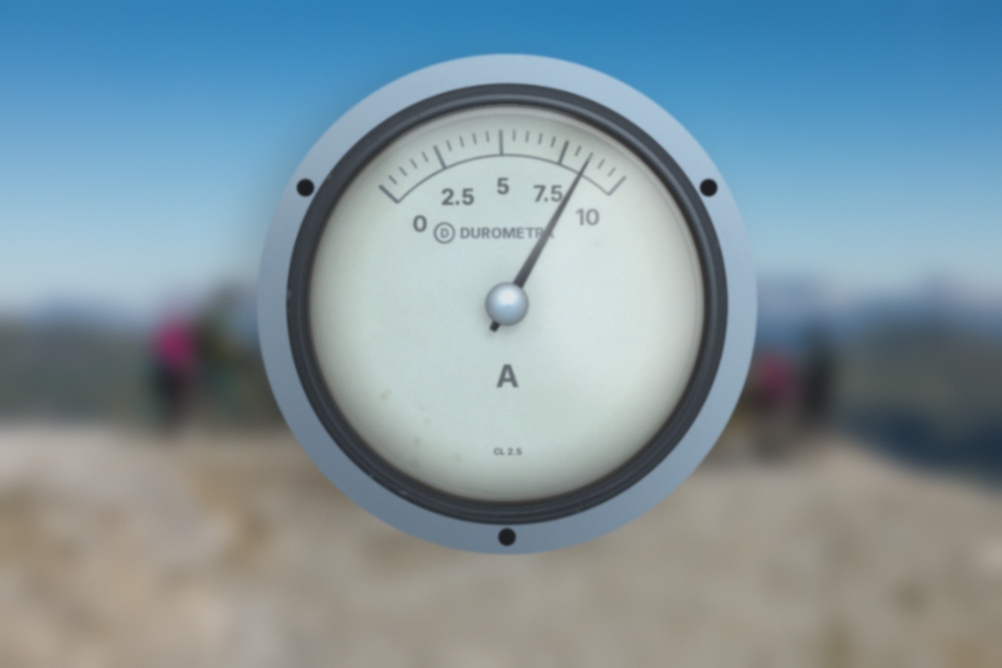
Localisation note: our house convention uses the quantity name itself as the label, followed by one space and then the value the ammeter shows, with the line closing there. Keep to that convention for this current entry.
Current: 8.5 A
